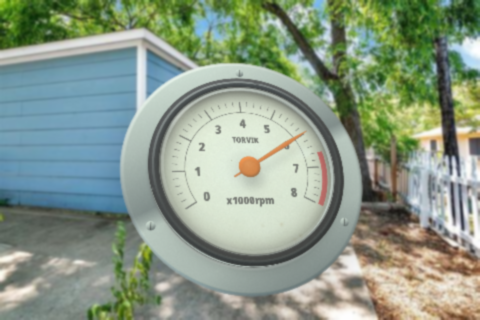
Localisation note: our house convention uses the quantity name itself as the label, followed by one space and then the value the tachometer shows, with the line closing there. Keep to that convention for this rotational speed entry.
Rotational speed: 6000 rpm
